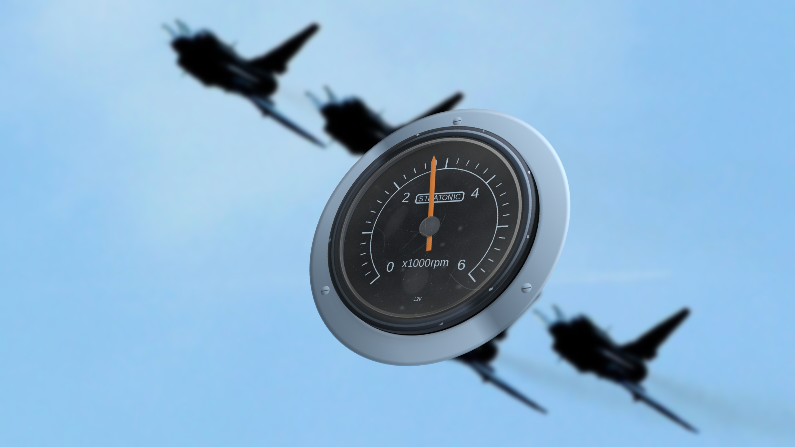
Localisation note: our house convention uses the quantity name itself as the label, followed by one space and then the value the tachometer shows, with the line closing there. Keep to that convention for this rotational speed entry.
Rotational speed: 2800 rpm
